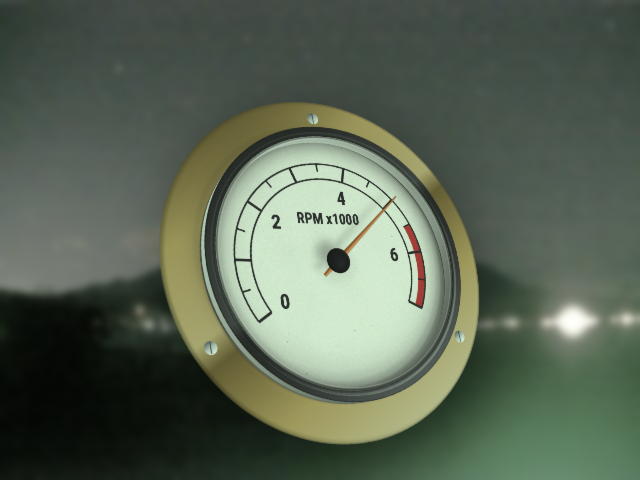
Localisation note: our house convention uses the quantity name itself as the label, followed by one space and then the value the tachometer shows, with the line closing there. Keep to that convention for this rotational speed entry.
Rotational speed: 5000 rpm
